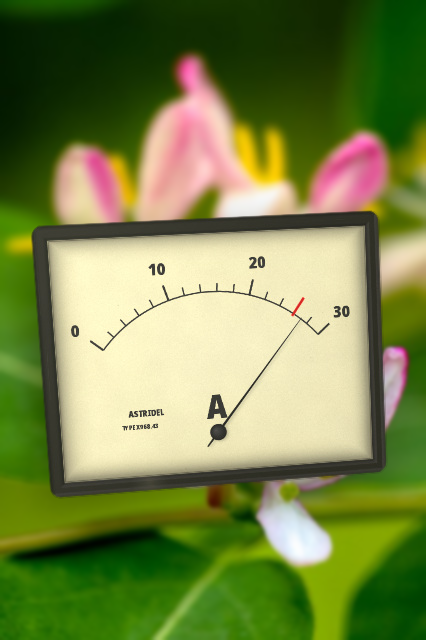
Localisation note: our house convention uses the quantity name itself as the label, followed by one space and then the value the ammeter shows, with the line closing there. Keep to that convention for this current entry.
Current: 27 A
